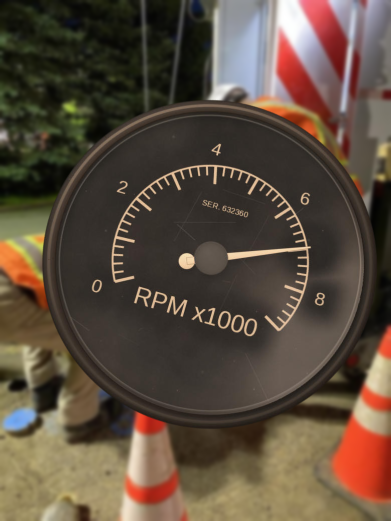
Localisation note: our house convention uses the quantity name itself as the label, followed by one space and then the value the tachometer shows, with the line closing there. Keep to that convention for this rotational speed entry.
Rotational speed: 7000 rpm
